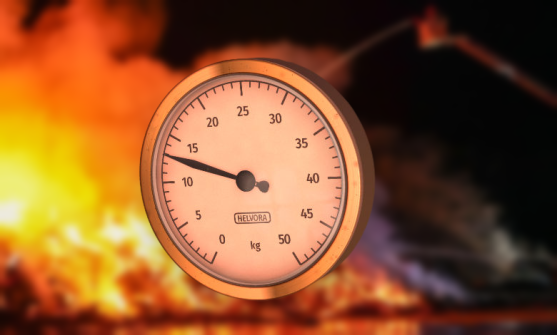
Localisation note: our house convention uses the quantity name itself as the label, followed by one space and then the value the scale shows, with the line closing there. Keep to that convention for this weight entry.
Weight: 13 kg
